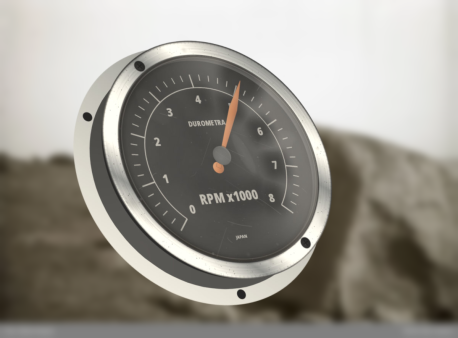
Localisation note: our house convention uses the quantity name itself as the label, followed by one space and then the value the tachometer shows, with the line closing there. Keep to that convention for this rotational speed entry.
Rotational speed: 5000 rpm
